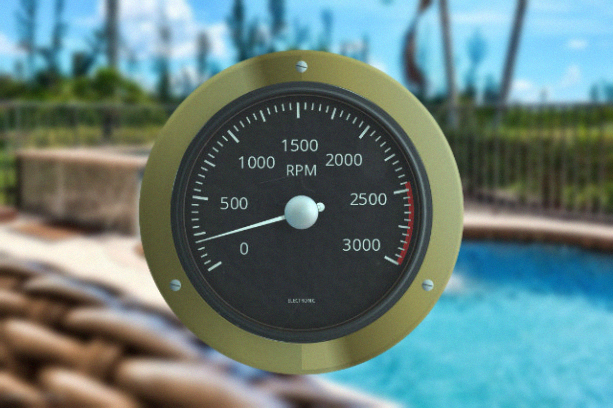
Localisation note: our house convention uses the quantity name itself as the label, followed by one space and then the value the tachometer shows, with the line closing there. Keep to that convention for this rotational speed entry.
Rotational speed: 200 rpm
